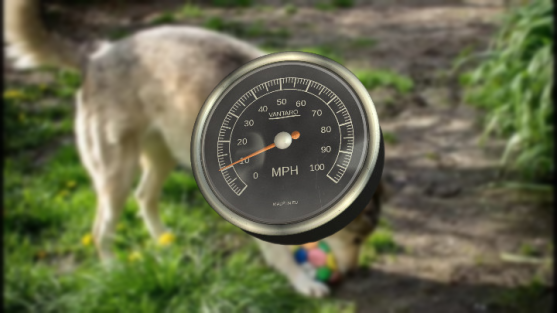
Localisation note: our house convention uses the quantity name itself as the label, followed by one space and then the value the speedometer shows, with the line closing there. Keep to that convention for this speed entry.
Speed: 10 mph
